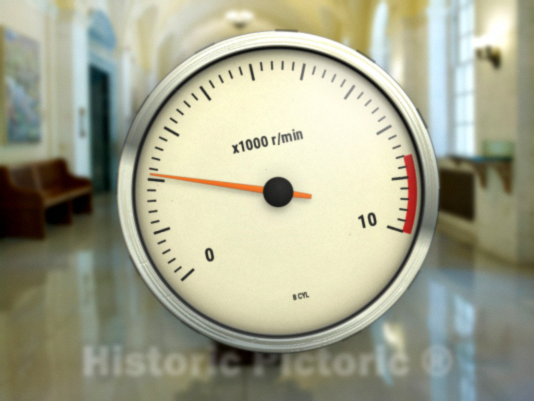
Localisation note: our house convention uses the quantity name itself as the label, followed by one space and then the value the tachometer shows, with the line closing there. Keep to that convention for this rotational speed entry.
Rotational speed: 2100 rpm
